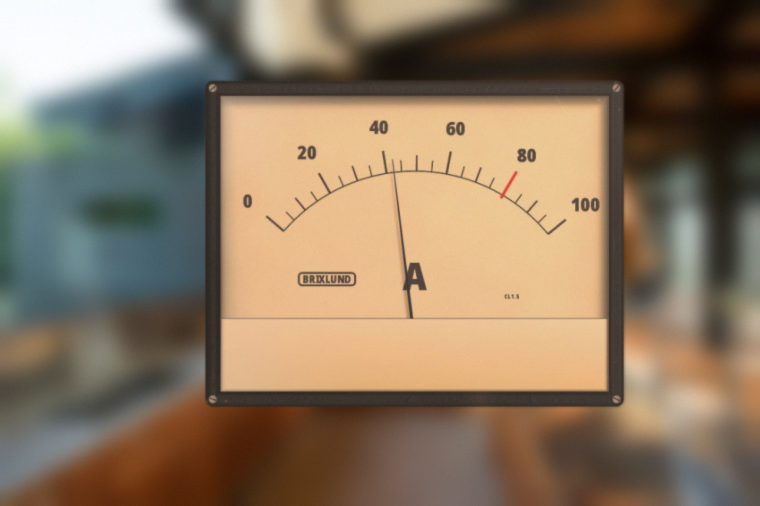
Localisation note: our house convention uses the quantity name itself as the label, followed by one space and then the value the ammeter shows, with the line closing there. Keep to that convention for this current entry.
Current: 42.5 A
